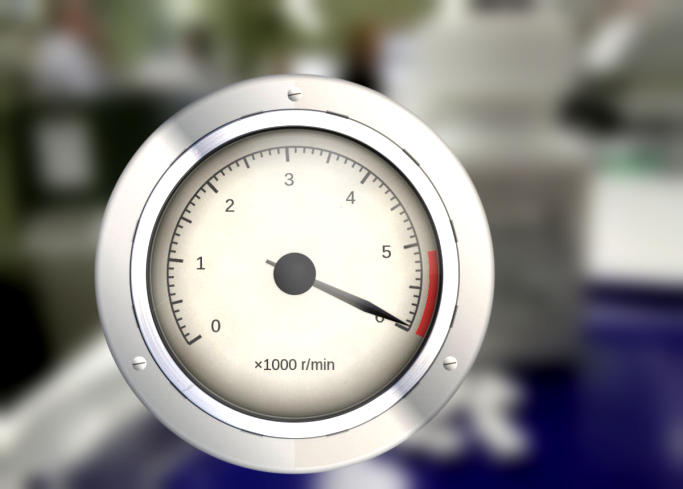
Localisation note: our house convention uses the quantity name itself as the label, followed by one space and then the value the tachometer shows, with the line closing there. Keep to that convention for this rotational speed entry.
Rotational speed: 5950 rpm
